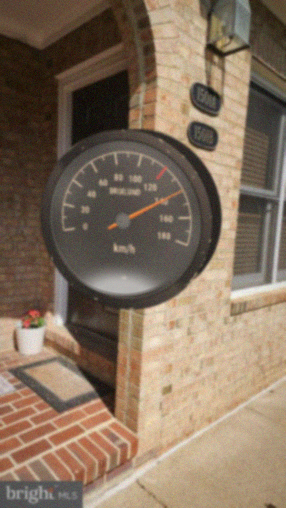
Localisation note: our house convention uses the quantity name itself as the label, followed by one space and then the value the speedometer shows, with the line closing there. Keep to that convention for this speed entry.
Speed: 140 km/h
